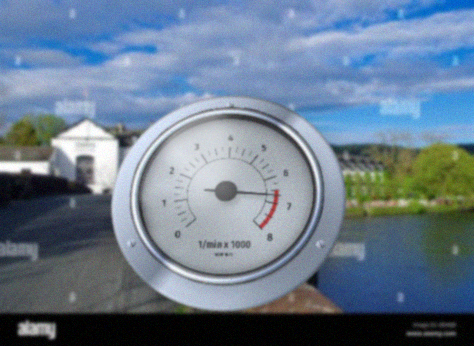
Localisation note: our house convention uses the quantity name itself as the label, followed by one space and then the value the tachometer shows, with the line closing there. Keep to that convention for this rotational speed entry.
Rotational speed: 6750 rpm
